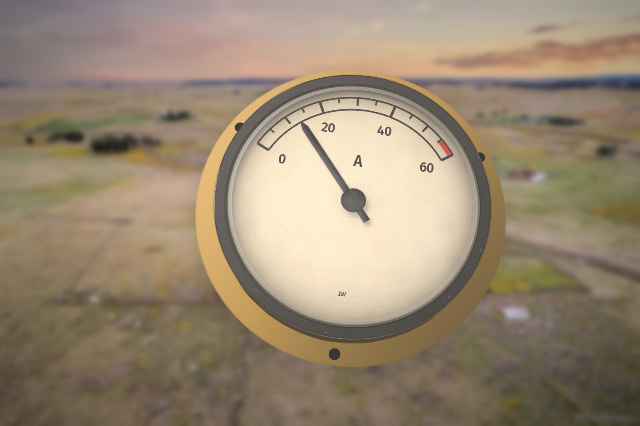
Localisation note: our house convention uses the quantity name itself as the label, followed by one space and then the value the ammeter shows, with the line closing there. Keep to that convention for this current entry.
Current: 12.5 A
